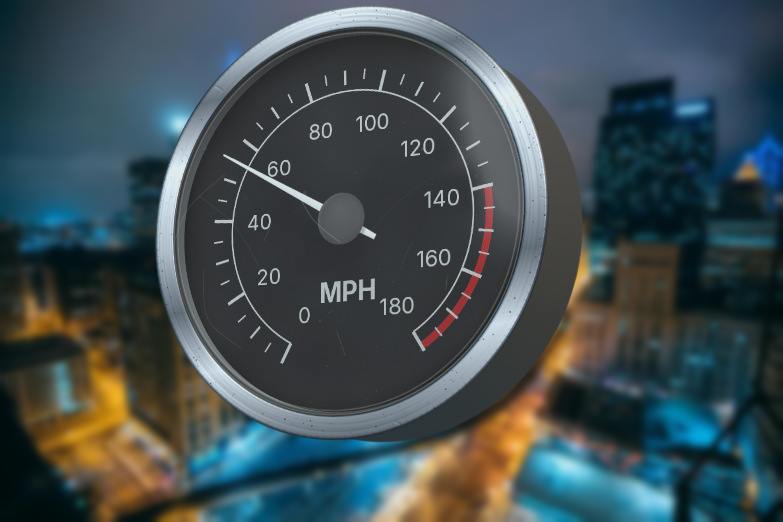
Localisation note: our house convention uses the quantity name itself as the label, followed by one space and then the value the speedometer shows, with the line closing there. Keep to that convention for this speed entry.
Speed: 55 mph
